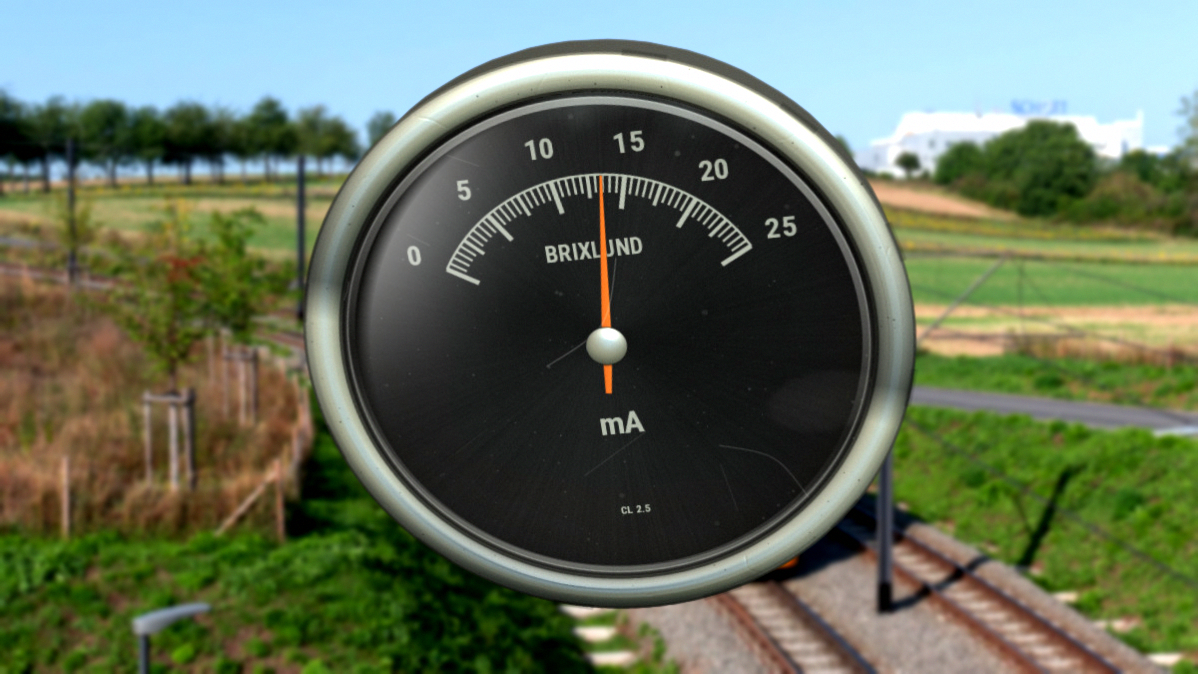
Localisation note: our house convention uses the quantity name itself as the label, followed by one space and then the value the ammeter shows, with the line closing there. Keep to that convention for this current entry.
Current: 13.5 mA
